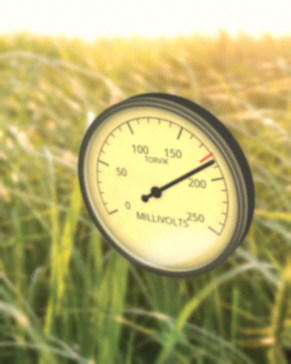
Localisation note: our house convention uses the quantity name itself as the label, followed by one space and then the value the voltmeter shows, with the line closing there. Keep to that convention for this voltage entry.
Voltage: 185 mV
